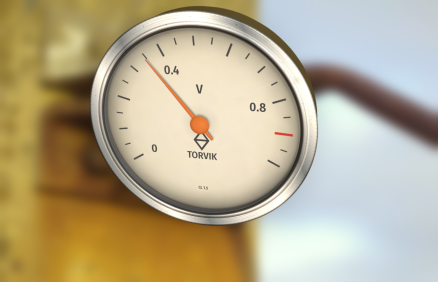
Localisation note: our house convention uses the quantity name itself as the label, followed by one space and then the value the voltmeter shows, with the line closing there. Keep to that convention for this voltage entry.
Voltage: 0.35 V
